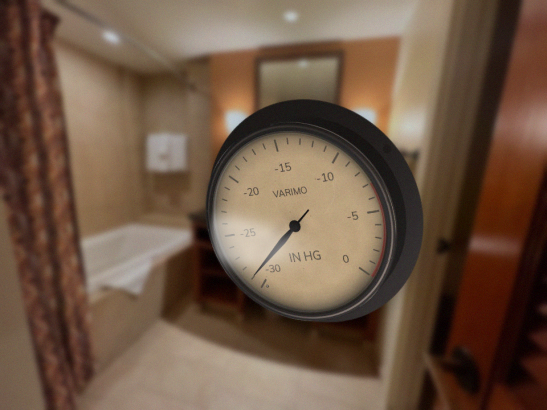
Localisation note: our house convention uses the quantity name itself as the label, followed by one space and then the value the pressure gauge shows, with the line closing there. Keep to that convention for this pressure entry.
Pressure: -29 inHg
